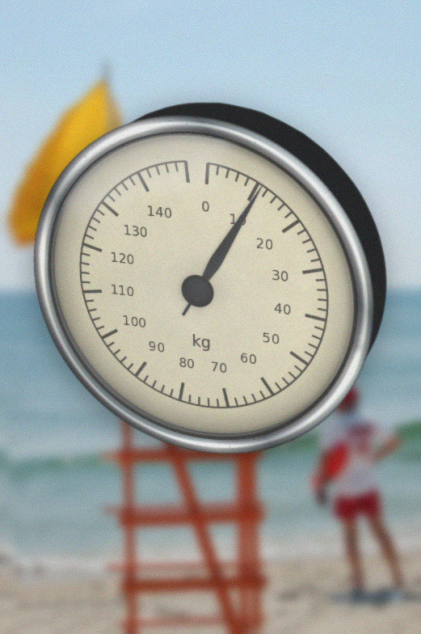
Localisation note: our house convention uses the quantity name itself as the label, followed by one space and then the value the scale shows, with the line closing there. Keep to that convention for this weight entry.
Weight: 11 kg
